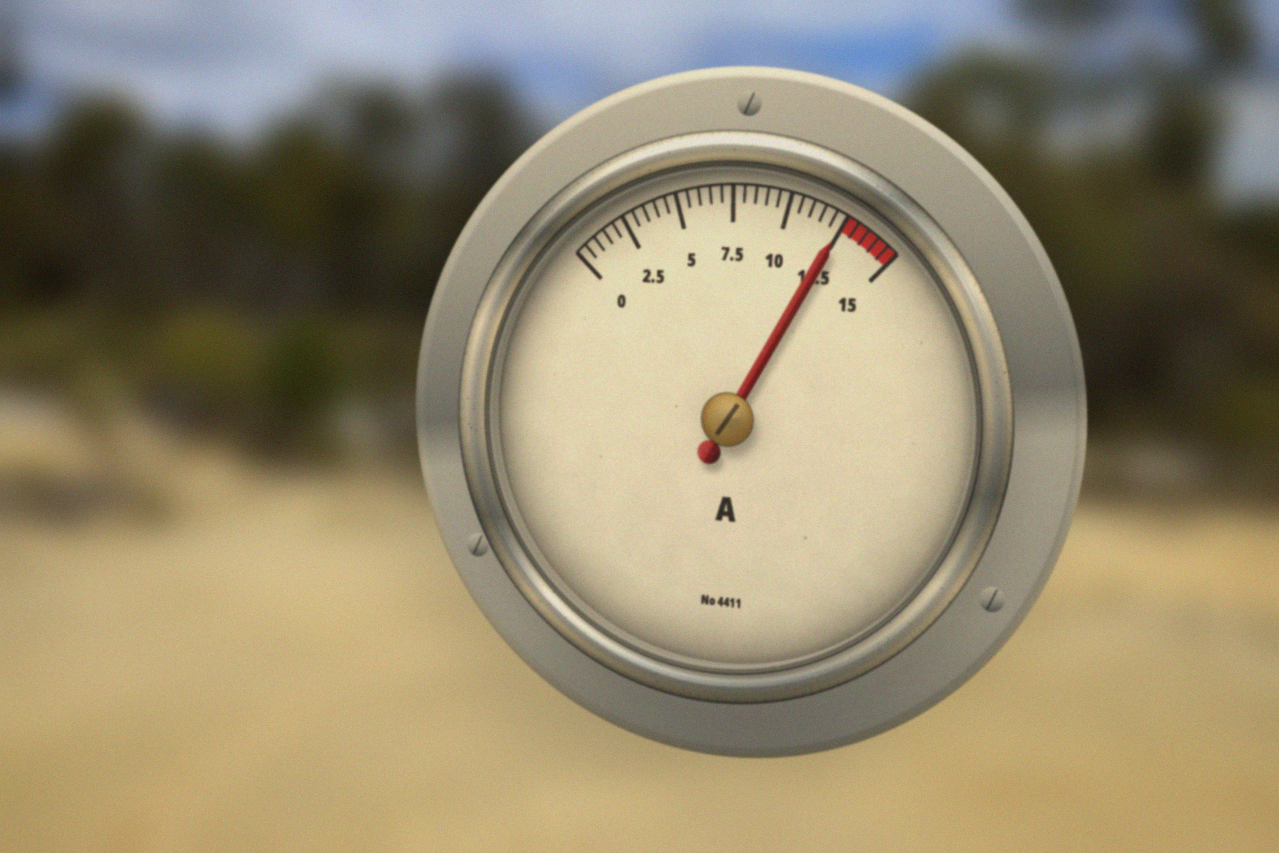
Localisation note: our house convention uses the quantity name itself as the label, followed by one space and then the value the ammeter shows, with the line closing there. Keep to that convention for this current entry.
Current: 12.5 A
